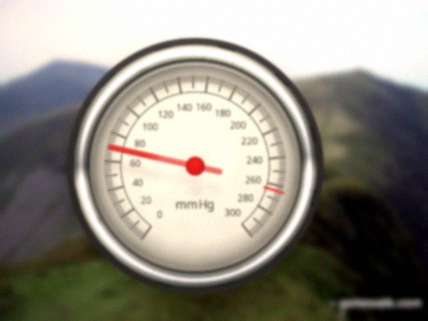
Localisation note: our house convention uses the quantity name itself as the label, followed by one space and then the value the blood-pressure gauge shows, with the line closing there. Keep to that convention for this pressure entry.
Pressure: 70 mmHg
